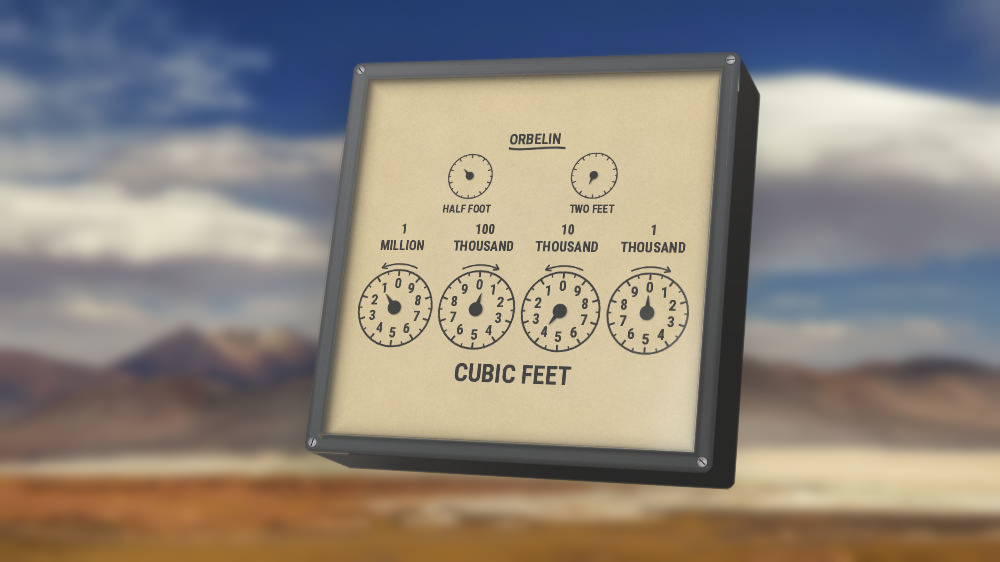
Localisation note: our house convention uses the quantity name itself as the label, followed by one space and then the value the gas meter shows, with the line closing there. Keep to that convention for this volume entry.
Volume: 104000 ft³
